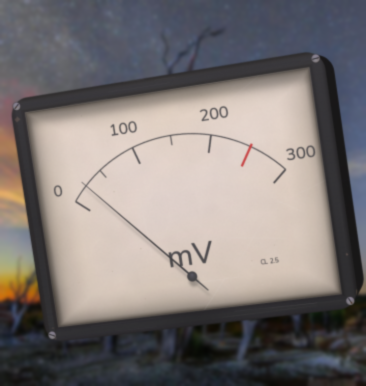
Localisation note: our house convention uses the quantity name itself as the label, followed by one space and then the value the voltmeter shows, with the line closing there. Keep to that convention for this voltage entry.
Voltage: 25 mV
